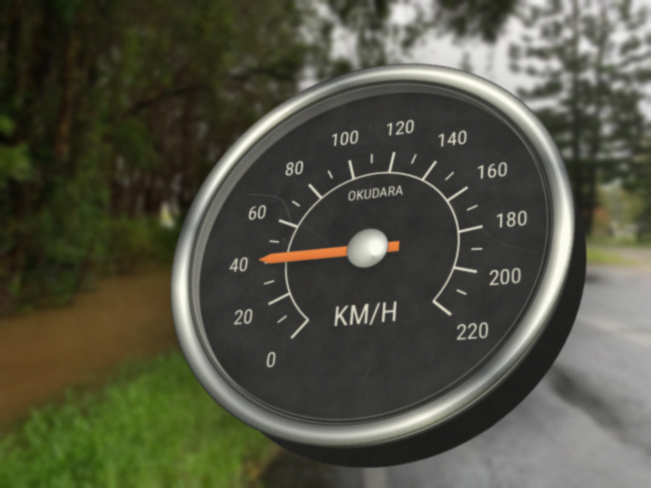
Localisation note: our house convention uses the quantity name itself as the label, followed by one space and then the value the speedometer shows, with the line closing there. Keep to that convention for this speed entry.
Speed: 40 km/h
